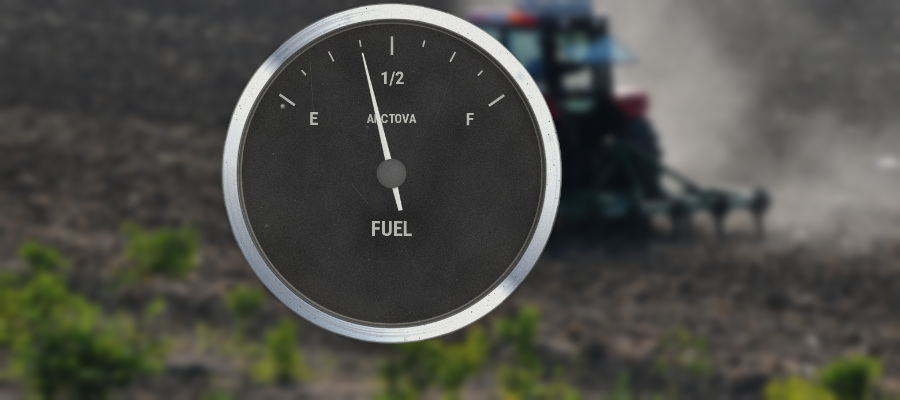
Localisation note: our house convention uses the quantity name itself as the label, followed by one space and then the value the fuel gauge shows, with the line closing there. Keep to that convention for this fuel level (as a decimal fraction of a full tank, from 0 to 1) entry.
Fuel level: 0.375
